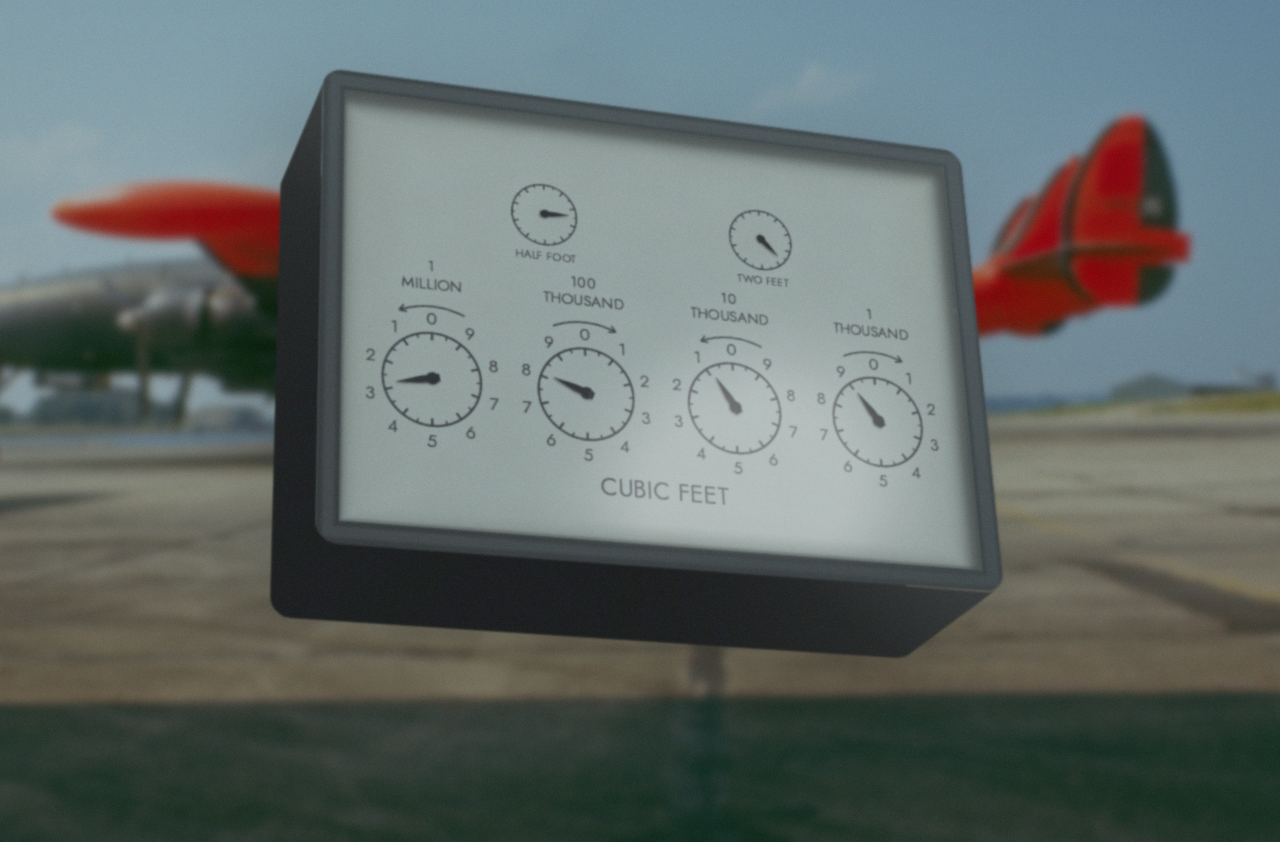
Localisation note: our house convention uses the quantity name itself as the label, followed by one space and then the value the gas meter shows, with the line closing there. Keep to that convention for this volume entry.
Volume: 280900 ft³
